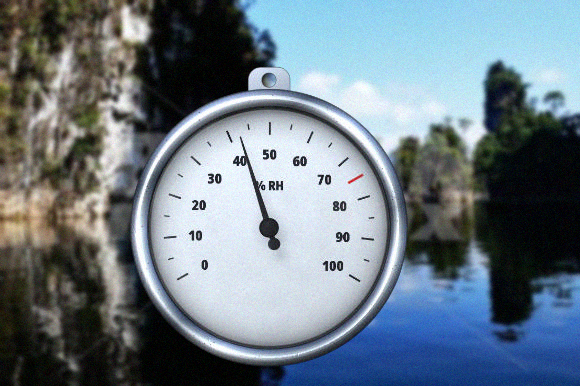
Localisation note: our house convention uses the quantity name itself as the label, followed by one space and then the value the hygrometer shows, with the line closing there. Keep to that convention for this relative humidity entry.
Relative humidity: 42.5 %
